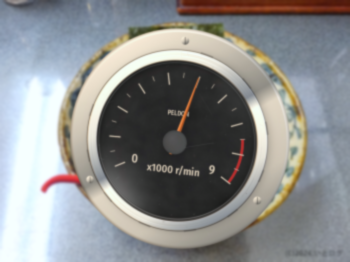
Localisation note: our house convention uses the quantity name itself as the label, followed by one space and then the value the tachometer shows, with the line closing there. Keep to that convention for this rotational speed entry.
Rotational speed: 5000 rpm
